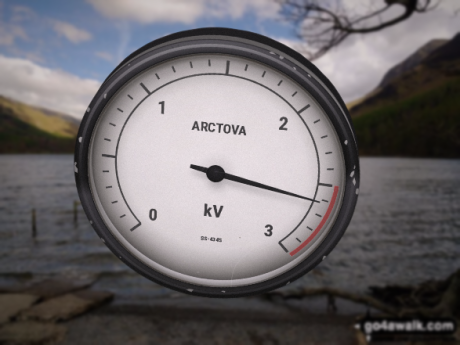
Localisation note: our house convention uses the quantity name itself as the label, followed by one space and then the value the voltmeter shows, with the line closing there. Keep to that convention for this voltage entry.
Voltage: 2.6 kV
